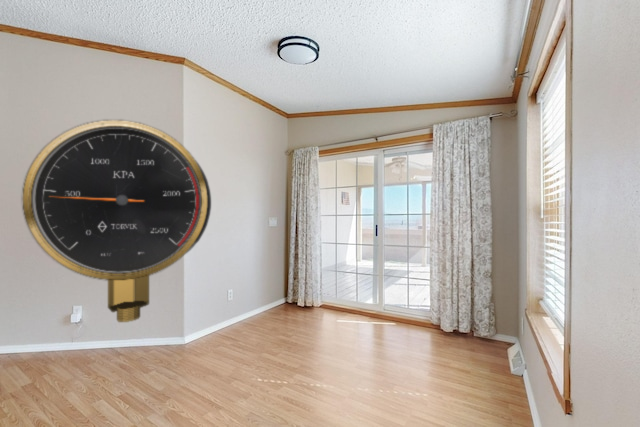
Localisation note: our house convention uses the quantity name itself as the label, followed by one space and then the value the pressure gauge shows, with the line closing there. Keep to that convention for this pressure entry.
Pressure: 450 kPa
